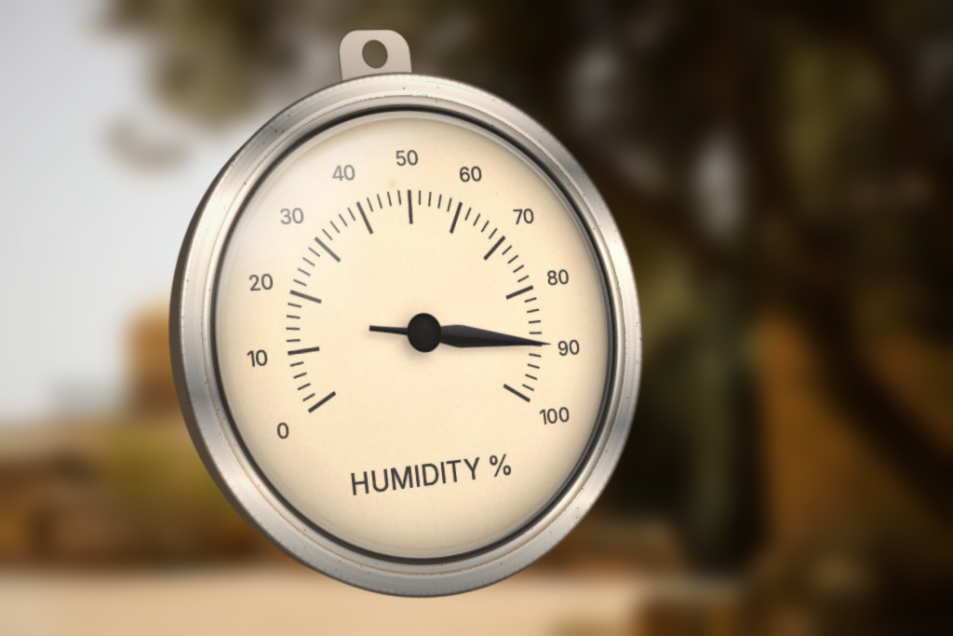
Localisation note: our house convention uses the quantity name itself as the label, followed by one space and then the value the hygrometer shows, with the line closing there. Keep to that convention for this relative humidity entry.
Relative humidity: 90 %
